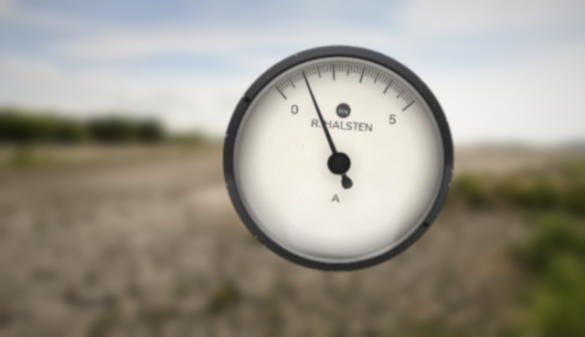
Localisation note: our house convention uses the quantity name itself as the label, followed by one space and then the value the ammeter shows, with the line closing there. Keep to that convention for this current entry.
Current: 1 A
